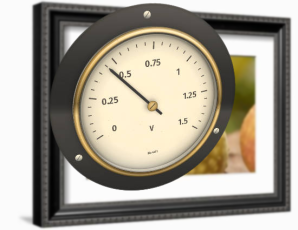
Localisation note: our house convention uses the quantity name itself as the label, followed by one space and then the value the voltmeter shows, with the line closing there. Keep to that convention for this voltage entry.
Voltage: 0.45 V
